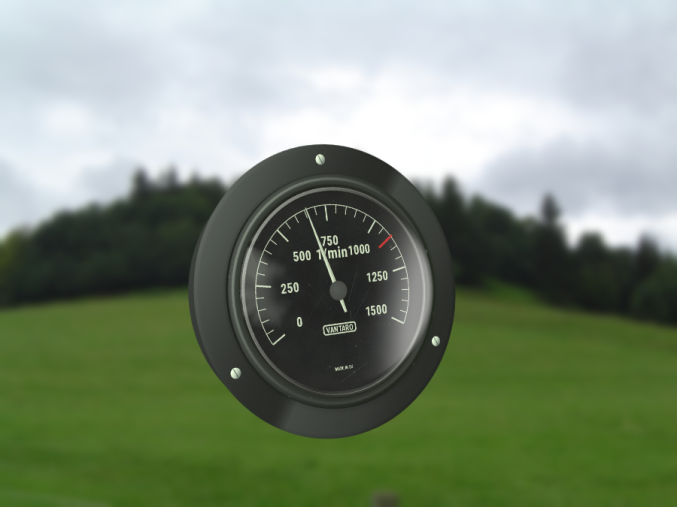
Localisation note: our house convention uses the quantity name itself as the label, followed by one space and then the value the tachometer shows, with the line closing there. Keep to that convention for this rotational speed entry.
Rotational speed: 650 rpm
